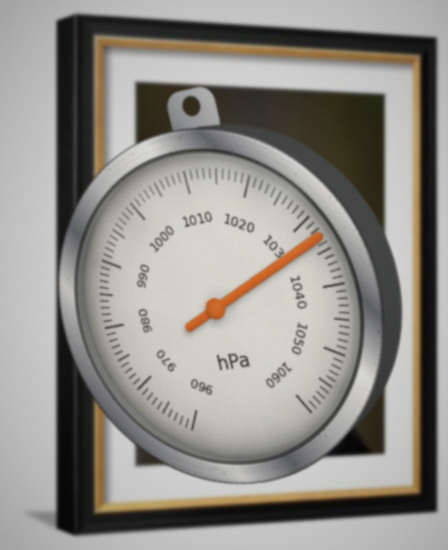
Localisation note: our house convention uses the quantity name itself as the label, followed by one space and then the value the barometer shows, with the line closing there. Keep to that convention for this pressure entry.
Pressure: 1033 hPa
